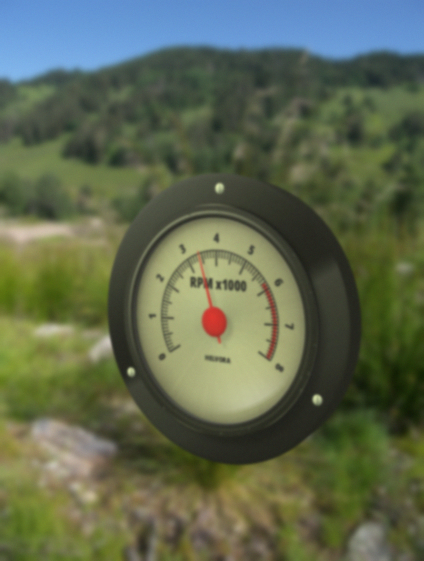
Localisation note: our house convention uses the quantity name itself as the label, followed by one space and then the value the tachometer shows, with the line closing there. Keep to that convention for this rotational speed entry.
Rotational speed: 3500 rpm
